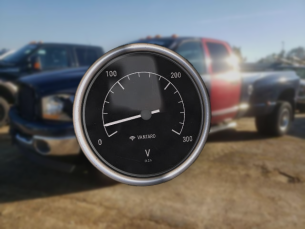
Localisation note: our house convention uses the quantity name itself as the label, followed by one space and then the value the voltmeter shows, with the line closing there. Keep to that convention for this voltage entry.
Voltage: 20 V
